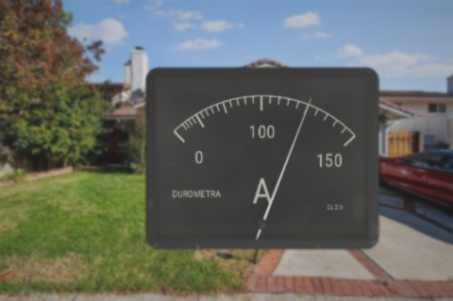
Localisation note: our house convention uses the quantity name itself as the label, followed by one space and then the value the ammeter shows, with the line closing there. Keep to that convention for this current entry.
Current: 125 A
